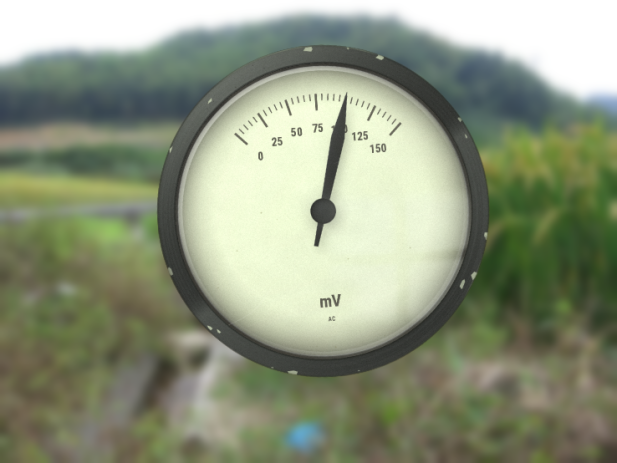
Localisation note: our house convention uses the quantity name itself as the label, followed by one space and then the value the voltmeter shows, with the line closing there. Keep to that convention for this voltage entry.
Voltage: 100 mV
